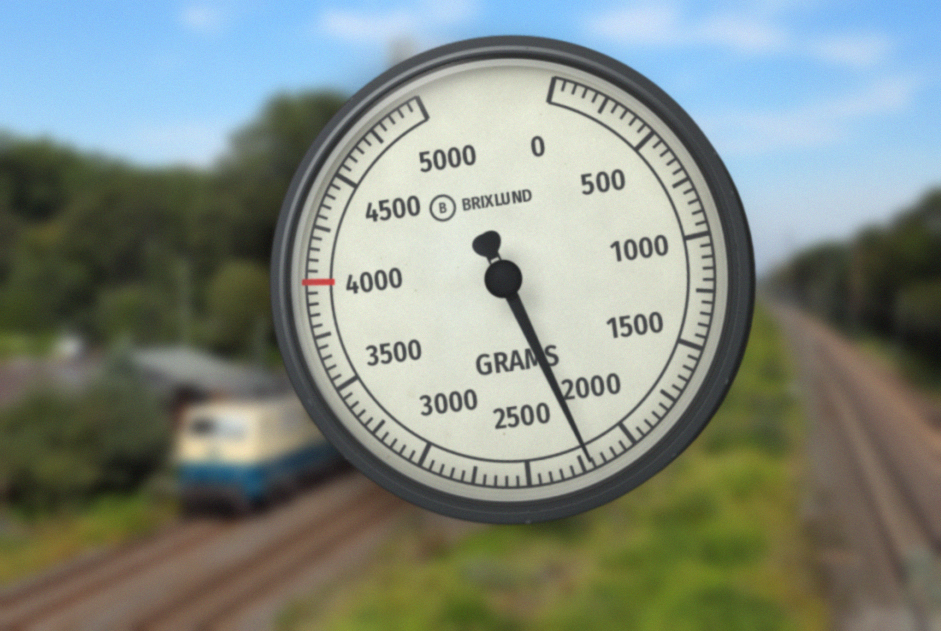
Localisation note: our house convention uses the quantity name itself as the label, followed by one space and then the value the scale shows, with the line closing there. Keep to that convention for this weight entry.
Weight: 2200 g
